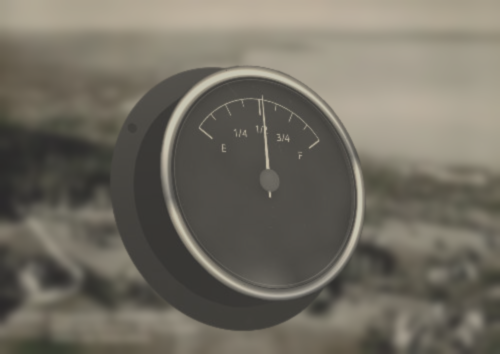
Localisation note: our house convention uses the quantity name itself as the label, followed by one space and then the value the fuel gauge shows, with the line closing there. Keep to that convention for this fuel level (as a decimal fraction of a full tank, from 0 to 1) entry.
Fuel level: 0.5
